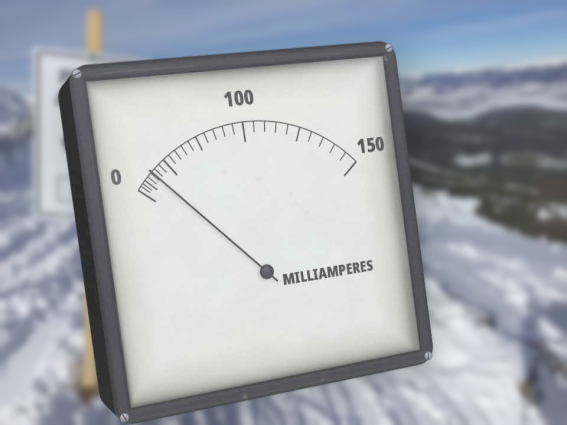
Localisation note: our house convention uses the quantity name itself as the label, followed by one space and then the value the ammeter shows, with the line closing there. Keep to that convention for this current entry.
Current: 35 mA
